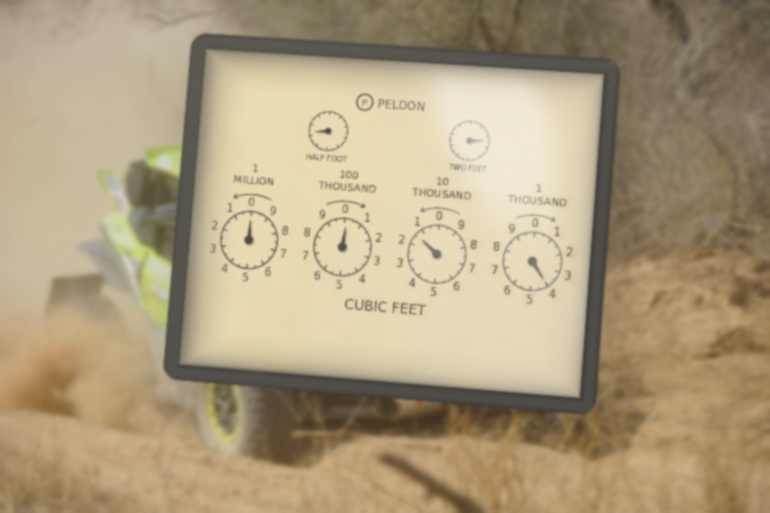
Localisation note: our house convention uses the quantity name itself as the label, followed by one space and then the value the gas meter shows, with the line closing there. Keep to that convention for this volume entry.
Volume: 1400 ft³
